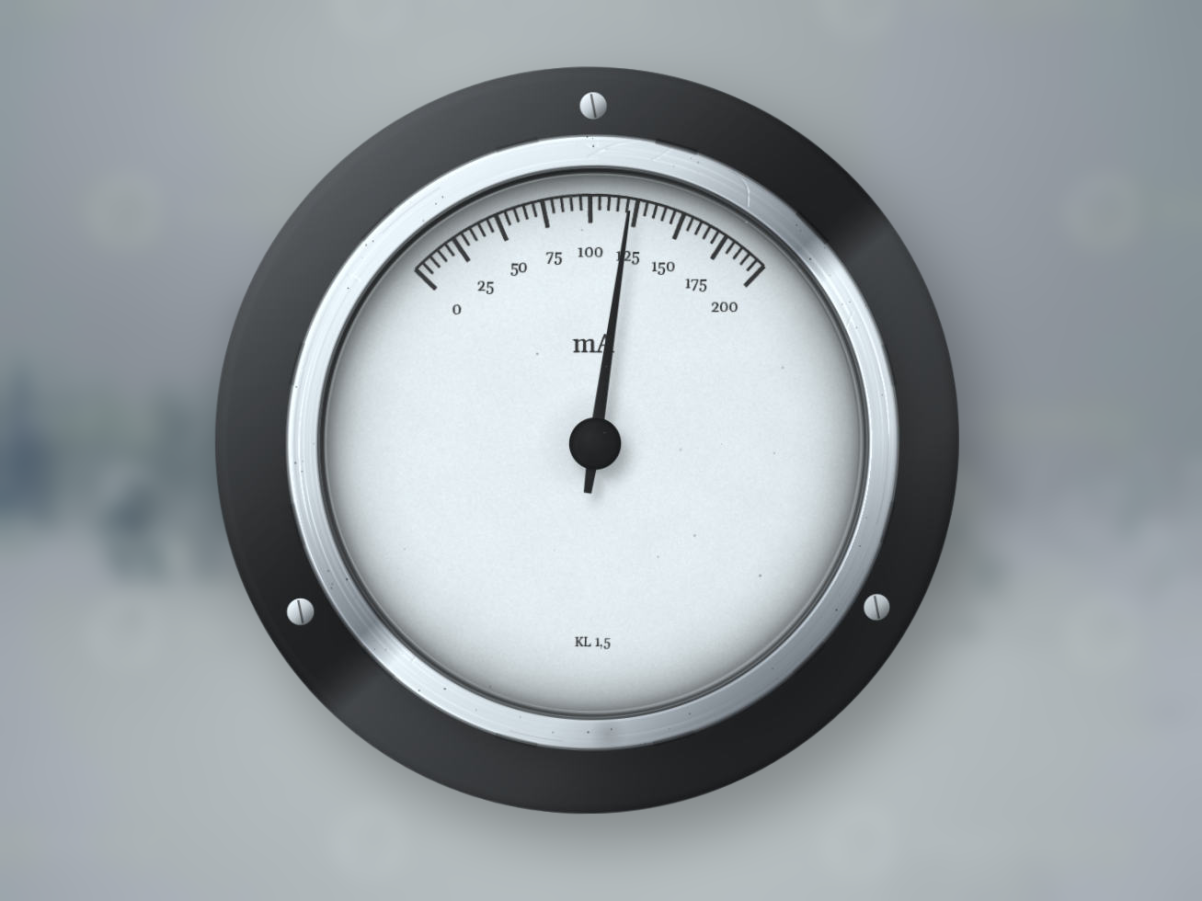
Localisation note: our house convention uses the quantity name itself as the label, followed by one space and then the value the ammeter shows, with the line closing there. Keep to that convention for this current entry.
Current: 120 mA
